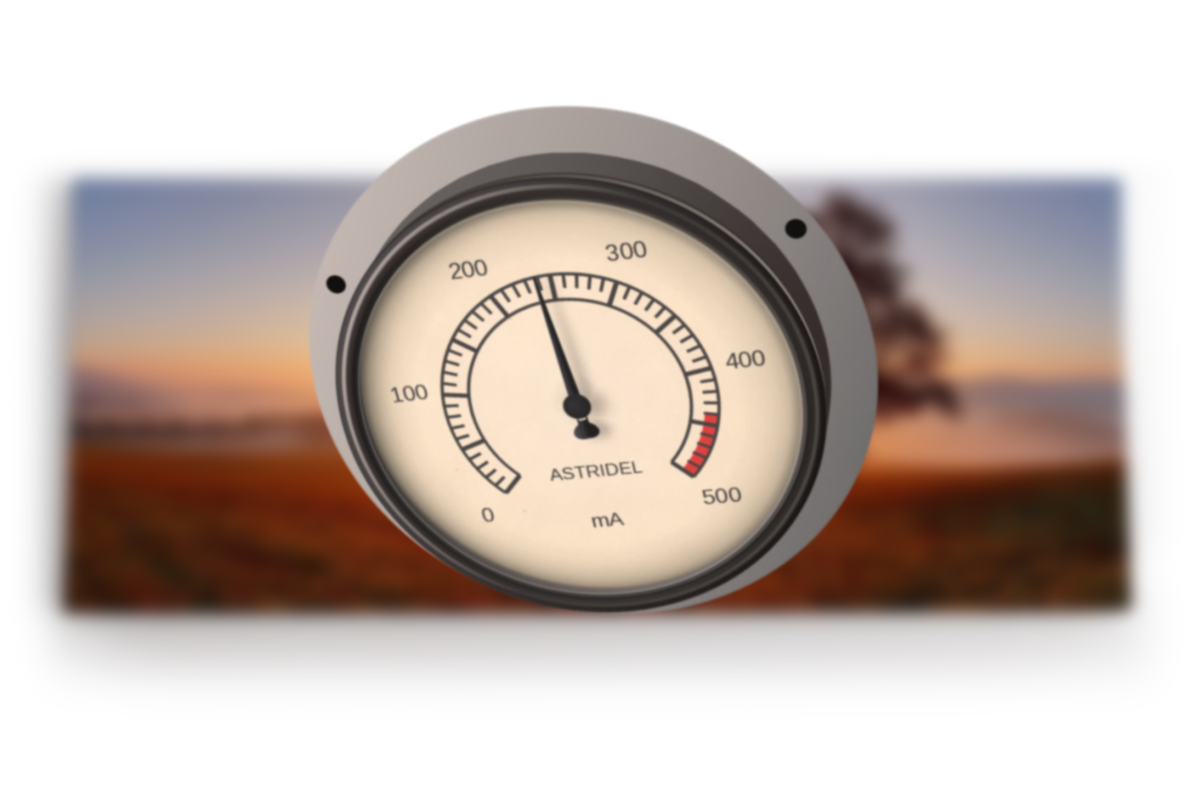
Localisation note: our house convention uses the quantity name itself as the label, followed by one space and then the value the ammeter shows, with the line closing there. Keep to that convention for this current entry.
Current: 240 mA
